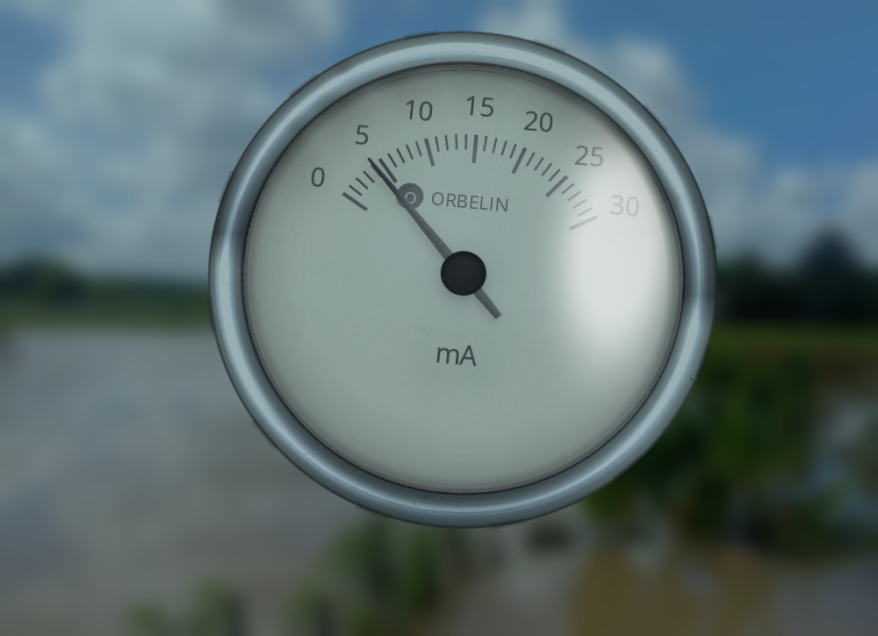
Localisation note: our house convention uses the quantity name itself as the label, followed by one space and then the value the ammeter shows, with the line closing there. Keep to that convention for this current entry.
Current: 4 mA
